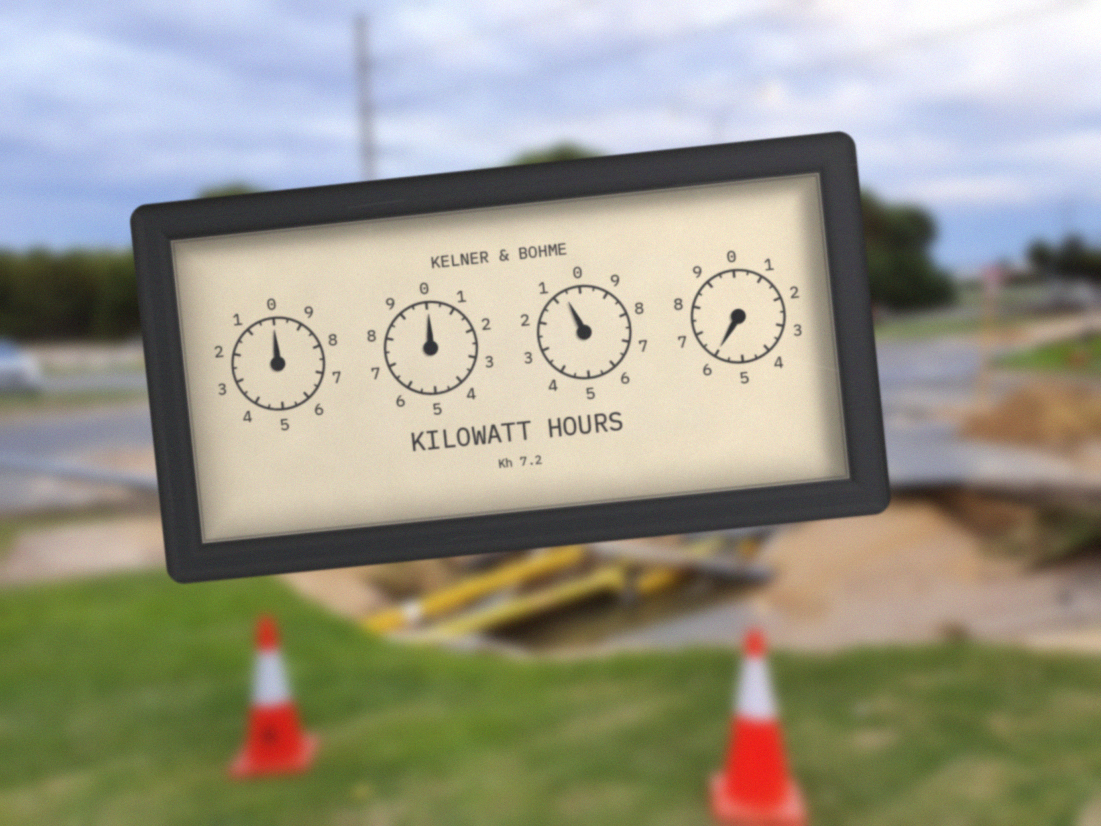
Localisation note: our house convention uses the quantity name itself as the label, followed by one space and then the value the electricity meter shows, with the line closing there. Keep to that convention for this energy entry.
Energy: 6 kWh
